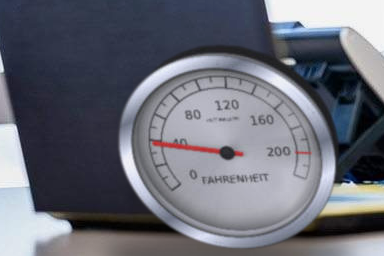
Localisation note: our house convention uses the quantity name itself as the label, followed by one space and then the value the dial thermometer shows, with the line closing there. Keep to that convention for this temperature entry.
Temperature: 40 °F
